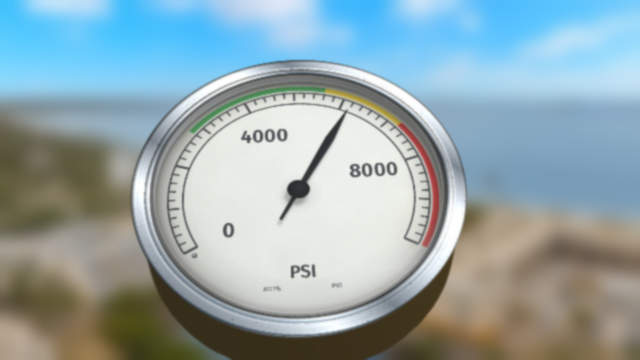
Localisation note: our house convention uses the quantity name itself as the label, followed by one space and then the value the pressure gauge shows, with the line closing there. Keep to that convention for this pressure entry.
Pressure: 6200 psi
